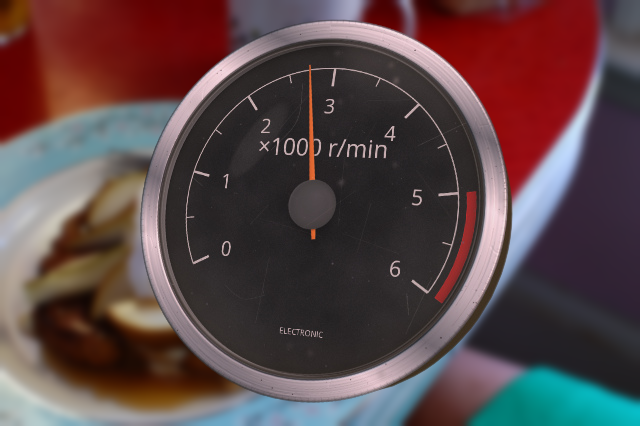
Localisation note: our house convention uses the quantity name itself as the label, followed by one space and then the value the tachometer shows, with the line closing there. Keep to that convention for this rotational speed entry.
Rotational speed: 2750 rpm
